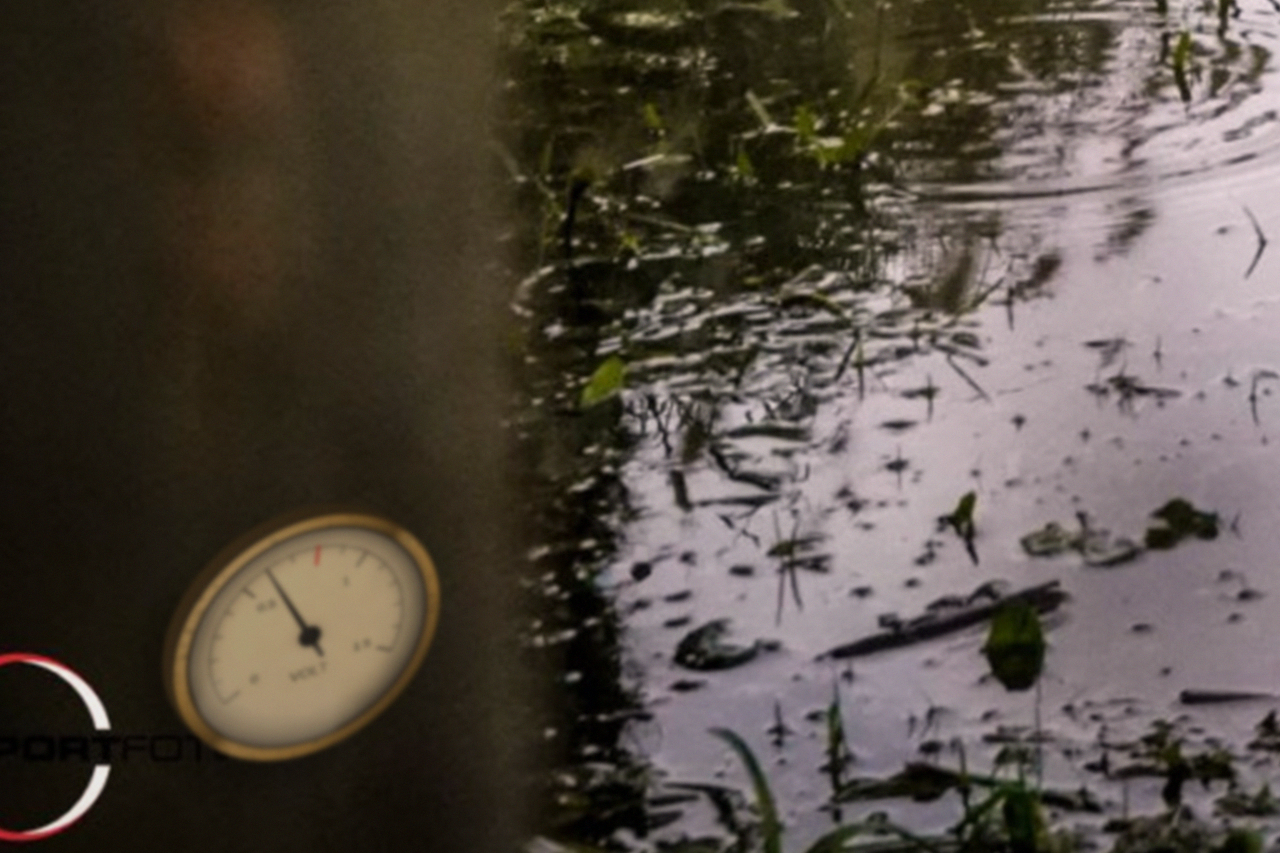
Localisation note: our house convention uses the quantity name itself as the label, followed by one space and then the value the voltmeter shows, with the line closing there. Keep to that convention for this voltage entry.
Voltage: 0.6 V
